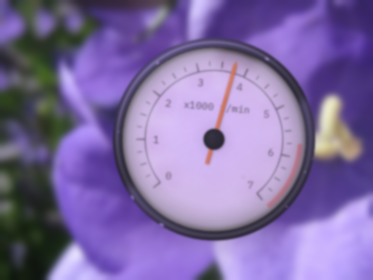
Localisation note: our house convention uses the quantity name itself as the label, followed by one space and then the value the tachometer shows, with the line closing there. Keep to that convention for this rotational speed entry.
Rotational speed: 3750 rpm
